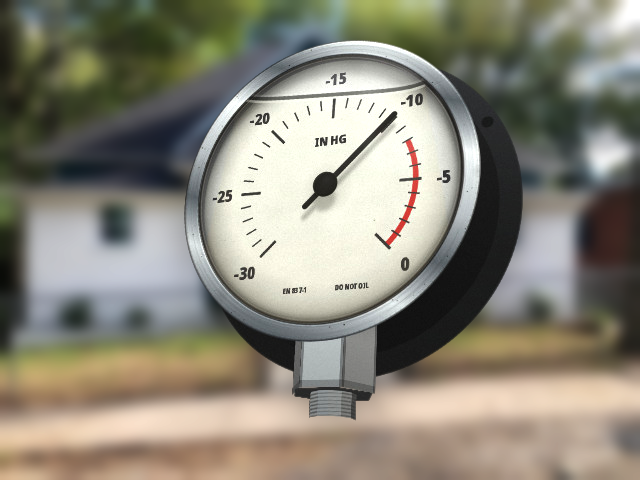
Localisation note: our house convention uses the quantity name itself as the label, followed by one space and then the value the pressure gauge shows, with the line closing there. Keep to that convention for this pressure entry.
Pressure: -10 inHg
